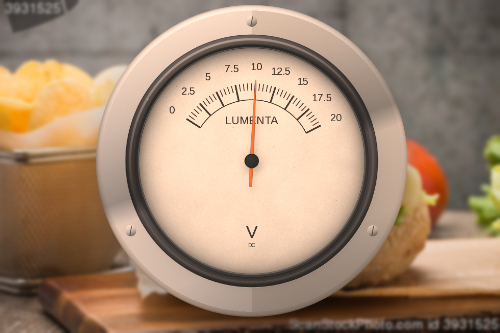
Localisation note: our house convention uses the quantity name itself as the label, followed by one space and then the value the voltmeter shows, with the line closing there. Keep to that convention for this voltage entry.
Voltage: 10 V
